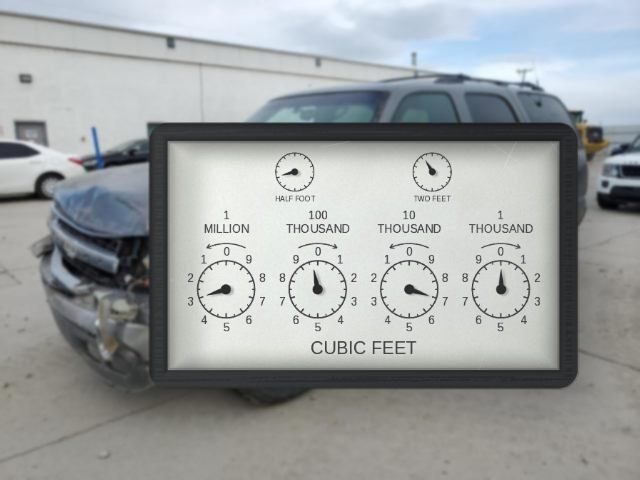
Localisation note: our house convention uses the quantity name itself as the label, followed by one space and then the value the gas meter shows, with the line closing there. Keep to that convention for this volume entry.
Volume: 297000 ft³
